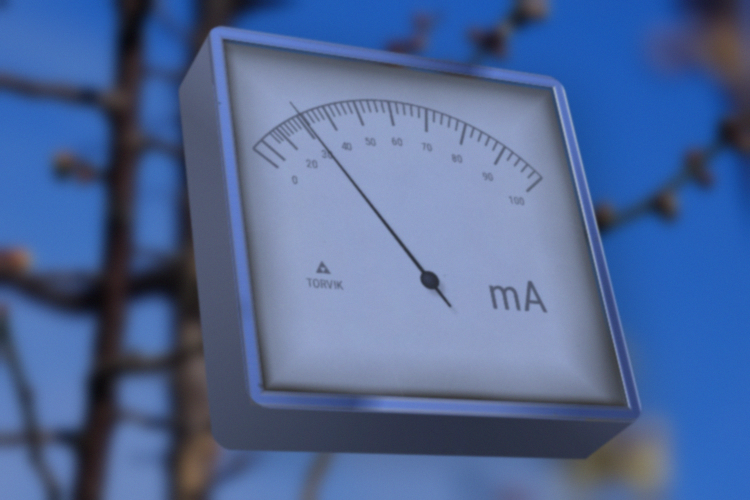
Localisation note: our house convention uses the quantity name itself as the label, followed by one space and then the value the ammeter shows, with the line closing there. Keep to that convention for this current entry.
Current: 30 mA
